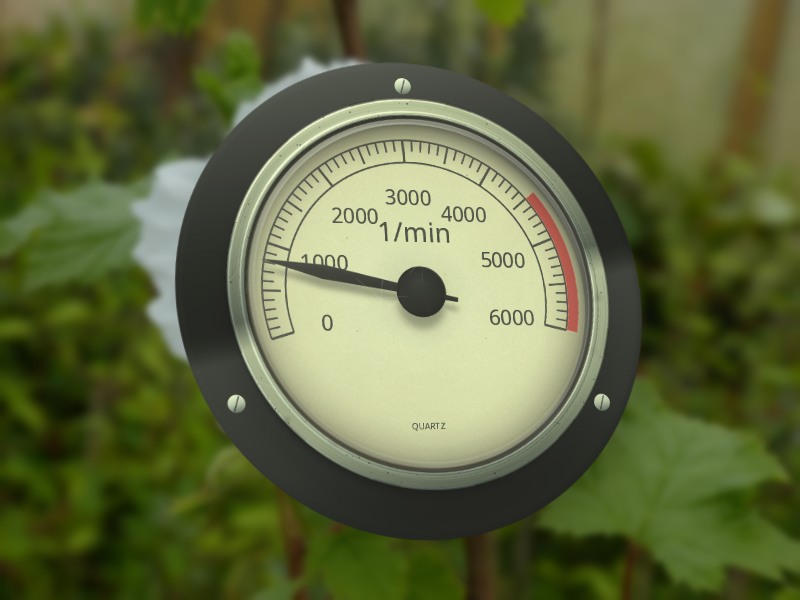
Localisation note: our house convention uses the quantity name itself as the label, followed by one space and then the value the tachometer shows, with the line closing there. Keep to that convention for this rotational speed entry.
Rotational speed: 800 rpm
